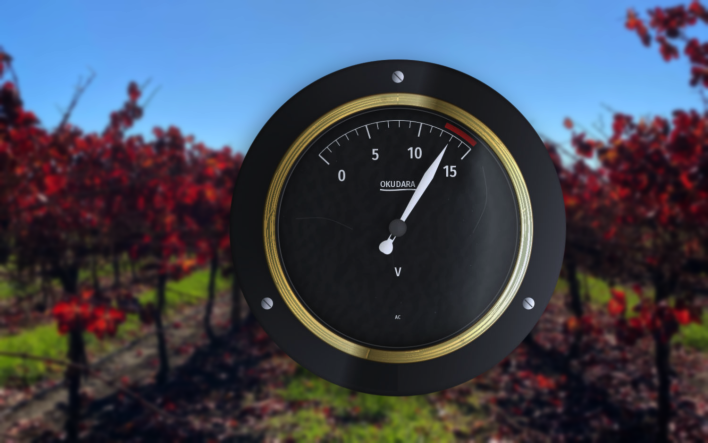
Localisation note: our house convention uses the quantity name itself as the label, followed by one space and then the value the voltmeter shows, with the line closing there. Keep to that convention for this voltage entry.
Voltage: 13 V
